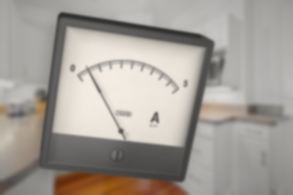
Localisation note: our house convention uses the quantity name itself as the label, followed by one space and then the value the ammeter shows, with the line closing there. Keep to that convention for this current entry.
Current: 0.5 A
